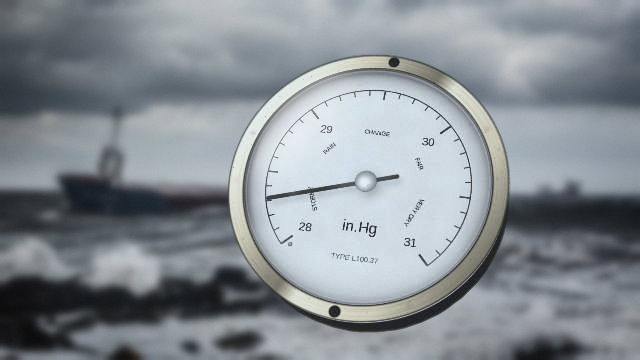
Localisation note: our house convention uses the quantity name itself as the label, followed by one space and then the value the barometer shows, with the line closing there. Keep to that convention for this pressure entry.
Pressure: 28.3 inHg
